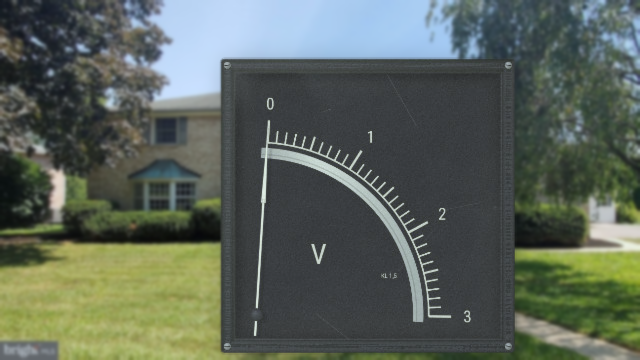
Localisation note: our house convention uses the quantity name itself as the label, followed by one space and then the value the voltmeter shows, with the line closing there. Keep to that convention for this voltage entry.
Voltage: 0 V
